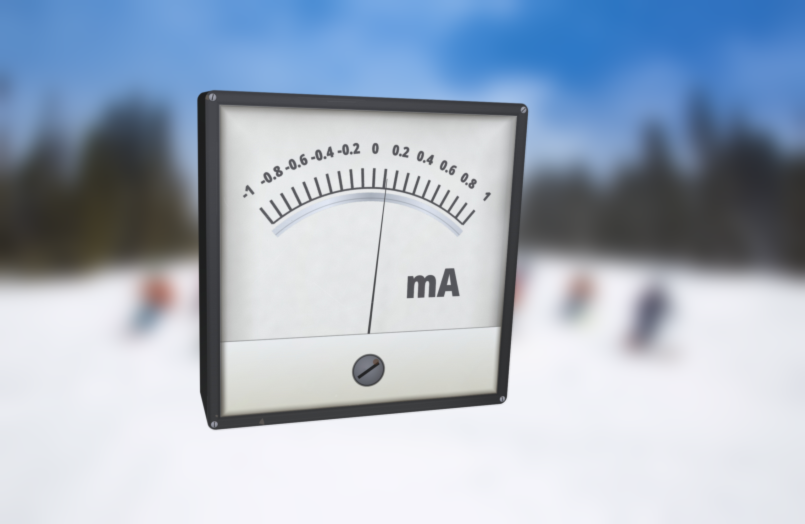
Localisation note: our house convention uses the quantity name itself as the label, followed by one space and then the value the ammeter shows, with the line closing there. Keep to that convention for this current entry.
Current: 0.1 mA
